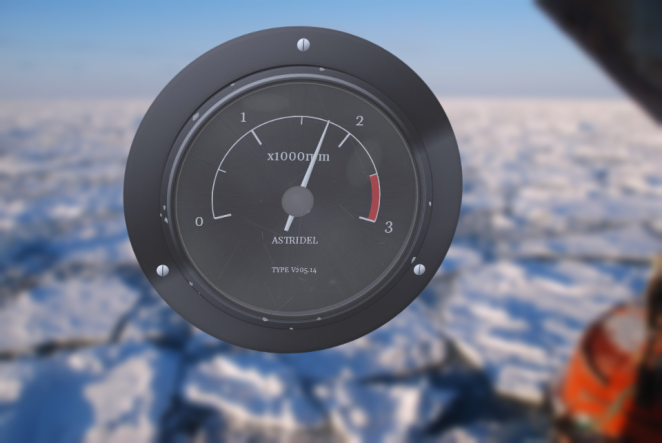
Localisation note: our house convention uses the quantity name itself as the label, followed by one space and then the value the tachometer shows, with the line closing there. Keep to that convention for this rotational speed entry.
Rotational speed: 1750 rpm
